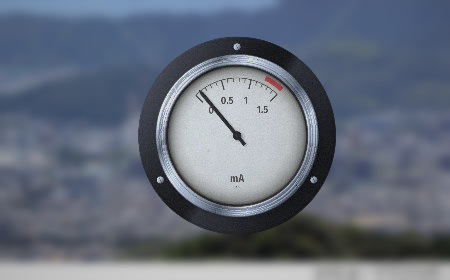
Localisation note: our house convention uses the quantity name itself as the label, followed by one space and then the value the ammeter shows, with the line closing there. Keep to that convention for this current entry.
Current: 0.1 mA
